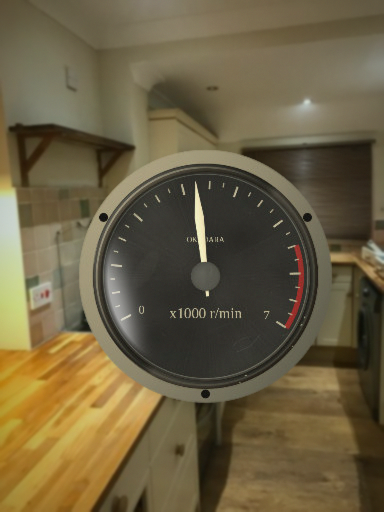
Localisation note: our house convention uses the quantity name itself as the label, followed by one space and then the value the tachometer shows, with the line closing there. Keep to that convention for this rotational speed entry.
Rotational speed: 3250 rpm
